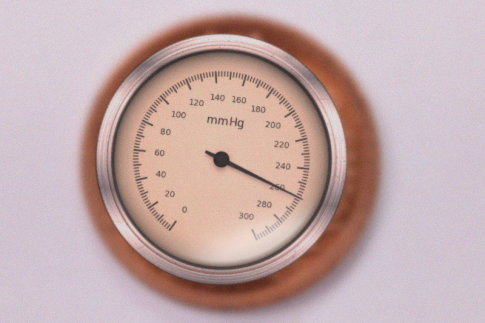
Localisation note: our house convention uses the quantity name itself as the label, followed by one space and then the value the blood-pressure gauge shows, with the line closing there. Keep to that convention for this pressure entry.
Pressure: 260 mmHg
